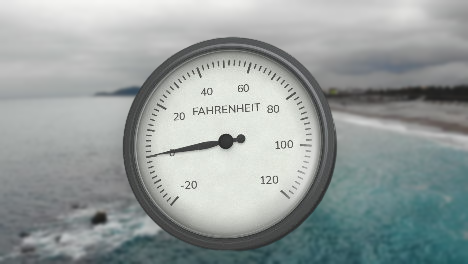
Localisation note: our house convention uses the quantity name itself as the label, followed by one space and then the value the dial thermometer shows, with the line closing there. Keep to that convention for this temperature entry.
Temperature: 0 °F
